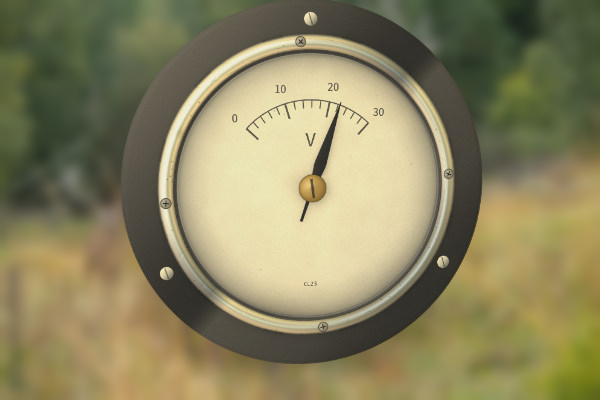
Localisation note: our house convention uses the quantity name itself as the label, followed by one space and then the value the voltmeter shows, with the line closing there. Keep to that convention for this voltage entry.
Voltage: 22 V
